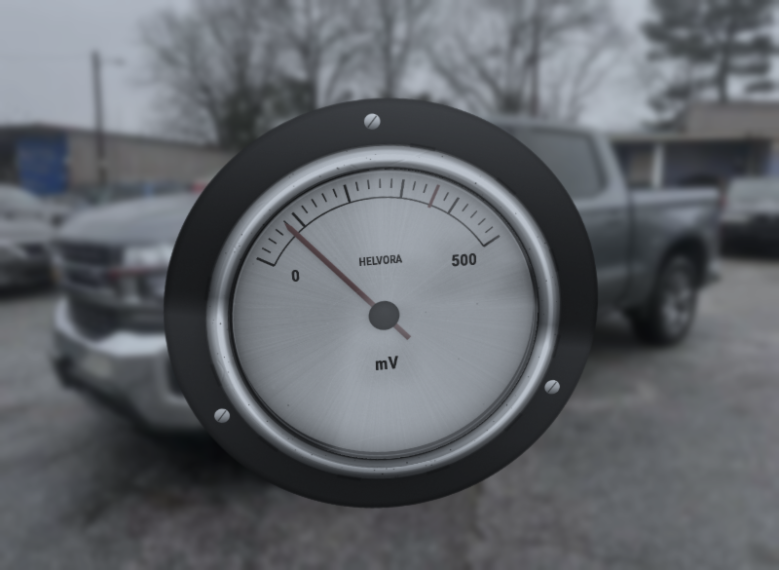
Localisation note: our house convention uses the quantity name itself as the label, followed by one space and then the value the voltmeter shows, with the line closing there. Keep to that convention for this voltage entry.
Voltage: 80 mV
